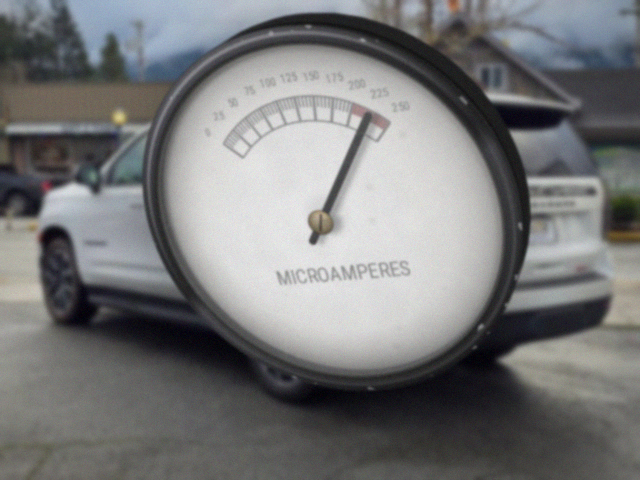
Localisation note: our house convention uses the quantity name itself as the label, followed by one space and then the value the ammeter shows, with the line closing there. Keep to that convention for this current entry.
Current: 225 µA
